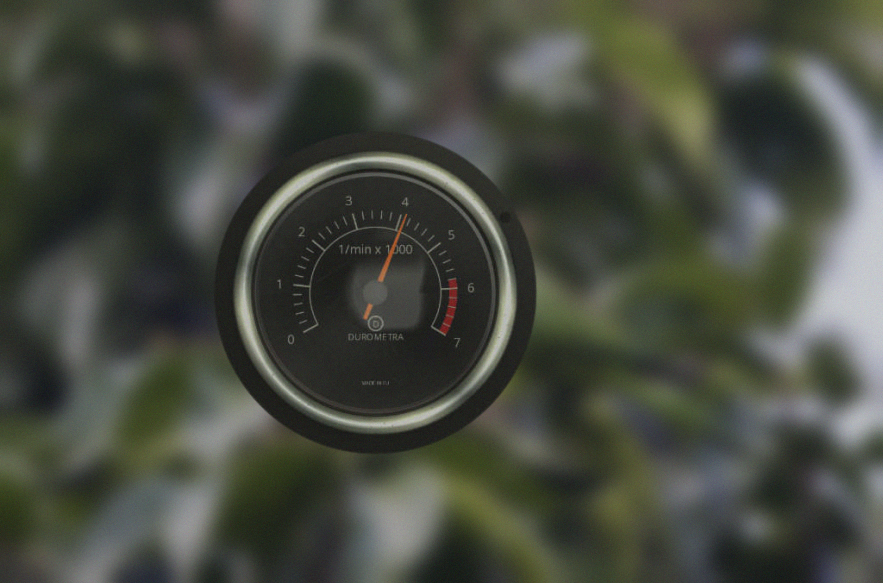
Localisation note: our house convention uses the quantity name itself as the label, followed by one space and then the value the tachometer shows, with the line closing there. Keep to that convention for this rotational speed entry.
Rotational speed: 4100 rpm
